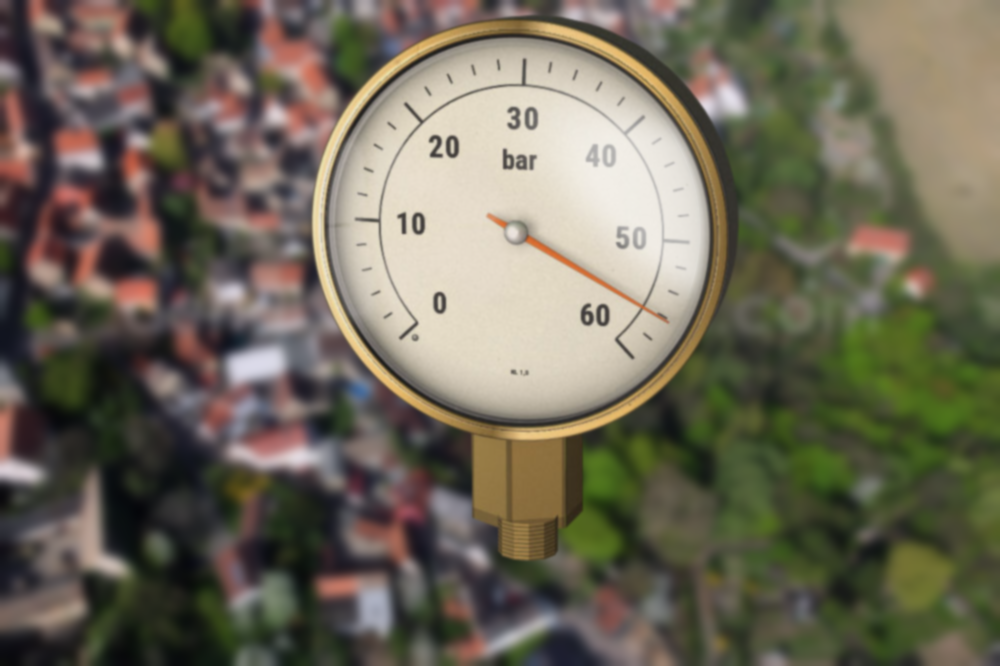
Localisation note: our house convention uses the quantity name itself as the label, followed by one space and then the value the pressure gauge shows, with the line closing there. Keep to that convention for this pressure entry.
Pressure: 56 bar
